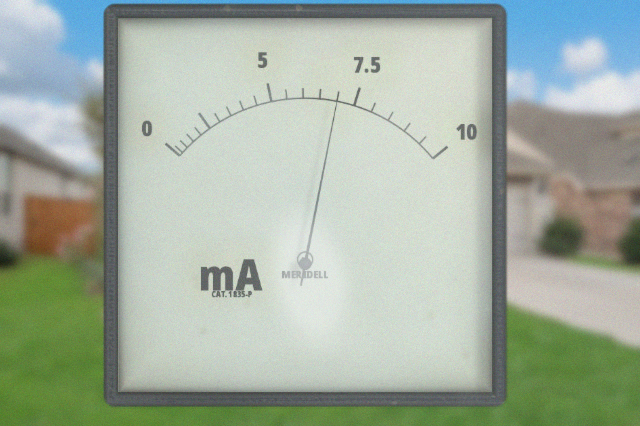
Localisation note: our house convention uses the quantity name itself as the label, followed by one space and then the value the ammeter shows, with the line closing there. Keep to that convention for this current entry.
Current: 7 mA
